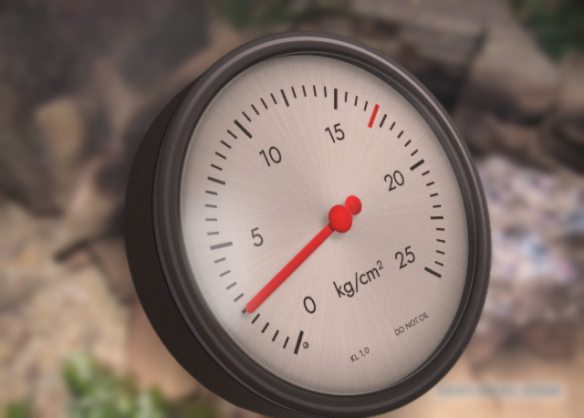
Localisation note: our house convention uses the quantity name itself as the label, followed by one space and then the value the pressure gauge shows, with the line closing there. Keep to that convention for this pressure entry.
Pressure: 2.5 kg/cm²
